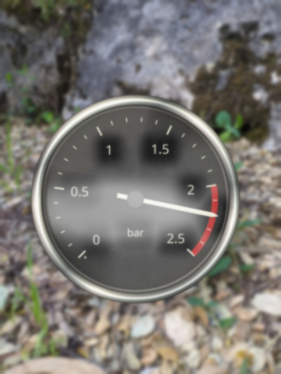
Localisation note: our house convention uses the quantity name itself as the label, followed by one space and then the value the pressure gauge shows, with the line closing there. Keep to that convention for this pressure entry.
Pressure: 2.2 bar
